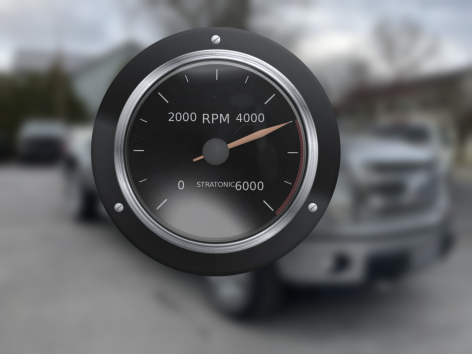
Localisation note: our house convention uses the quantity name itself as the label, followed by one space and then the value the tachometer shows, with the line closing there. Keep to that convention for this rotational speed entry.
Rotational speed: 4500 rpm
